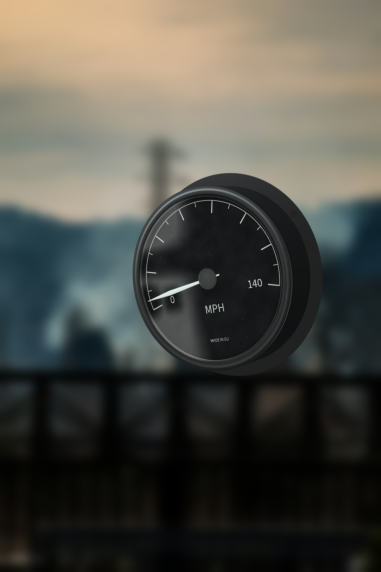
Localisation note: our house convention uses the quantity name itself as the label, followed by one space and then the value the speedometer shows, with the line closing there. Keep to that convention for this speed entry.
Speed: 5 mph
